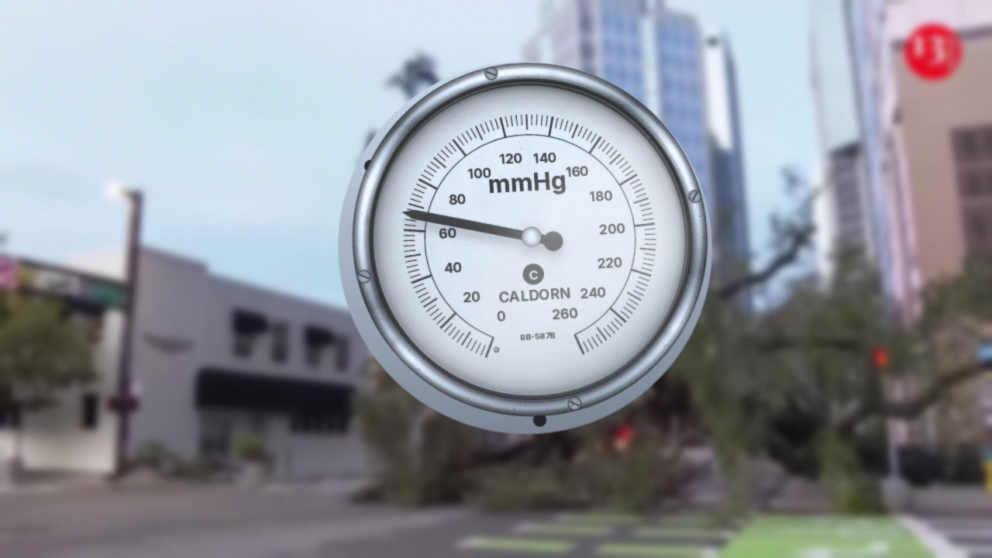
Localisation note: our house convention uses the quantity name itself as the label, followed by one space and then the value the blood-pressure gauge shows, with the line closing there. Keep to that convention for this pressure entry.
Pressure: 66 mmHg
